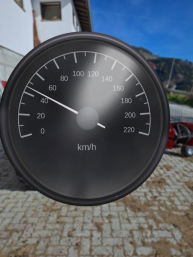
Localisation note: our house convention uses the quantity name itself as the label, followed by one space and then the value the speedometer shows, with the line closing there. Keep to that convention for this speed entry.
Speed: 45 km/h
